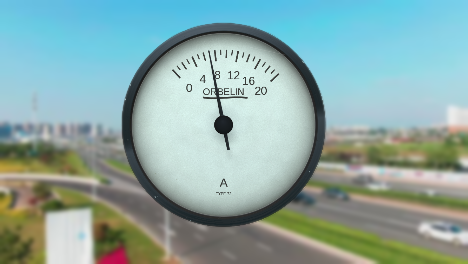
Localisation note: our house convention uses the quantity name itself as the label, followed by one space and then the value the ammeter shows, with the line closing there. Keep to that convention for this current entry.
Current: 7 A
